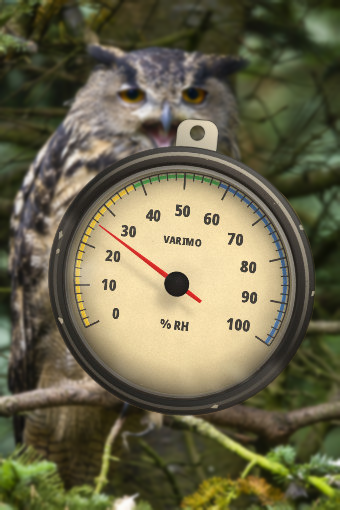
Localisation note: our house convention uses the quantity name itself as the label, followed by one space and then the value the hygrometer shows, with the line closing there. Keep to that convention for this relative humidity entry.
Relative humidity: 26 %
